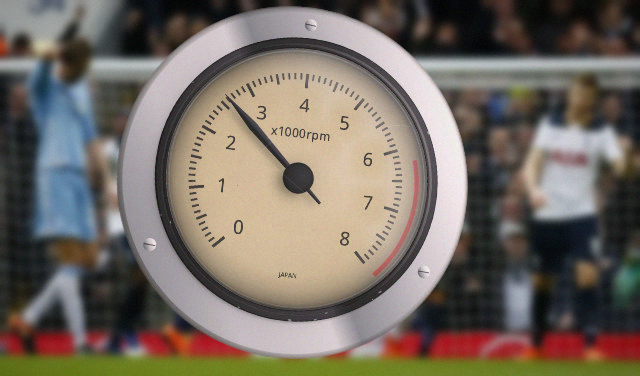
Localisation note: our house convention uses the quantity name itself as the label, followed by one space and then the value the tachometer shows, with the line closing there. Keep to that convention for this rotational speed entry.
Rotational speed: 2600 rpm
